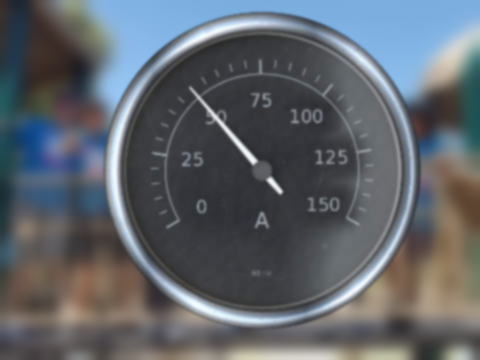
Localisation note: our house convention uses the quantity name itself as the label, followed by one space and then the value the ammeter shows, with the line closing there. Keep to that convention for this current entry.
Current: 50 A
